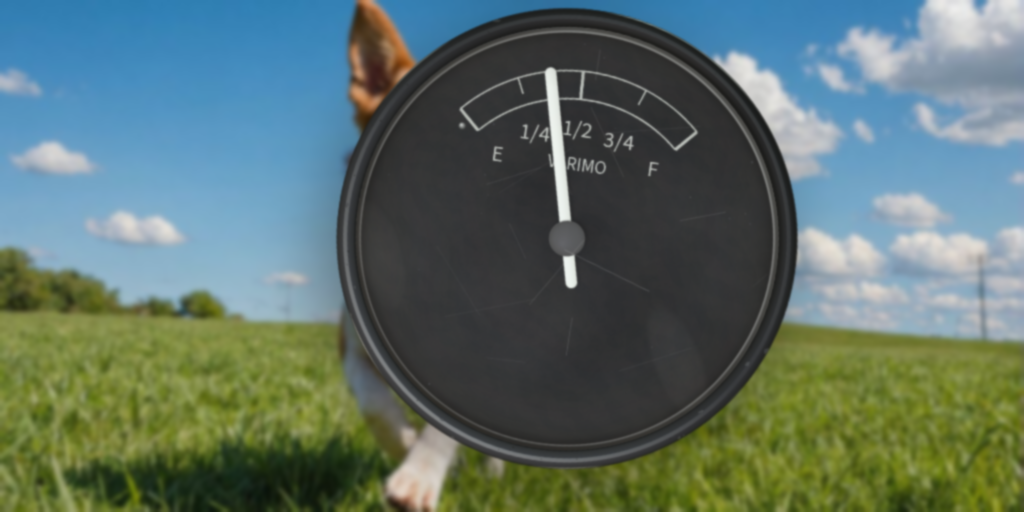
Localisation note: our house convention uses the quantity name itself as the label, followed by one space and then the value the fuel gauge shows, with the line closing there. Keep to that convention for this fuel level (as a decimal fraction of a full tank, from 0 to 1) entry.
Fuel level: 0.375
